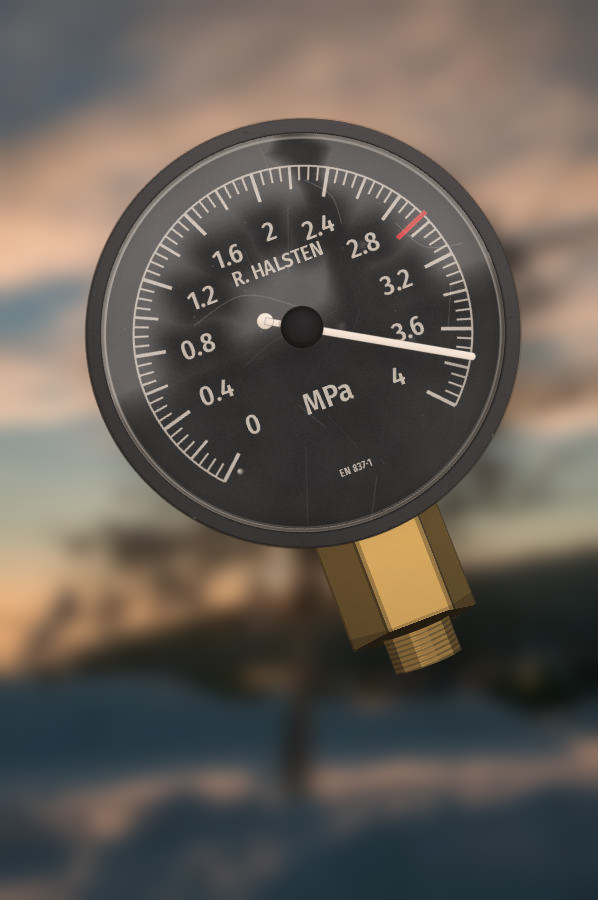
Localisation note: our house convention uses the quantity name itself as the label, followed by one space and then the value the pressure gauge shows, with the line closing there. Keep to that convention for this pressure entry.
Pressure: 3.75 MPa
